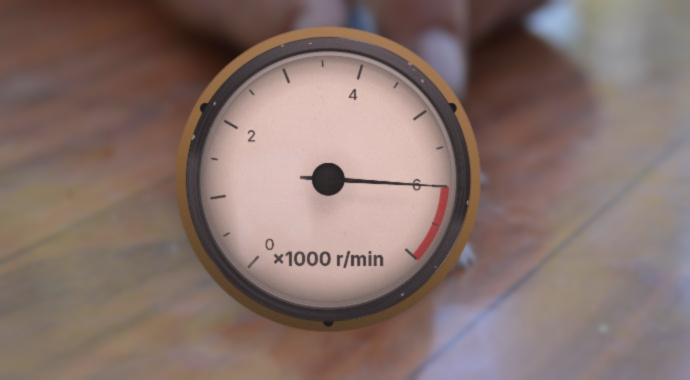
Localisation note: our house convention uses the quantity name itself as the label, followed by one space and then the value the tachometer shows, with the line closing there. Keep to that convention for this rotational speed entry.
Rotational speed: 6000 rpm
